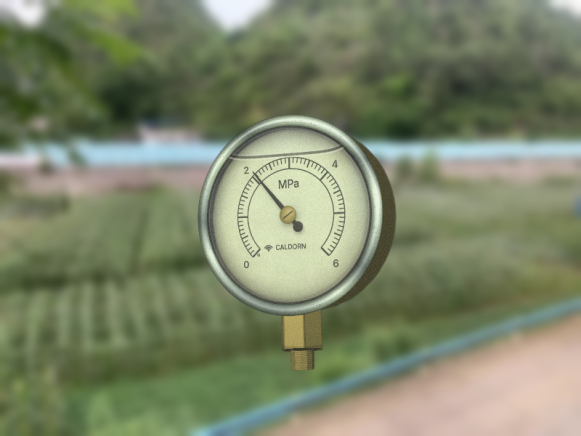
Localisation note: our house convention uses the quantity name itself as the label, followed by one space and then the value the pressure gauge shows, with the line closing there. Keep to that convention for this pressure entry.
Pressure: 2.1 MPa
